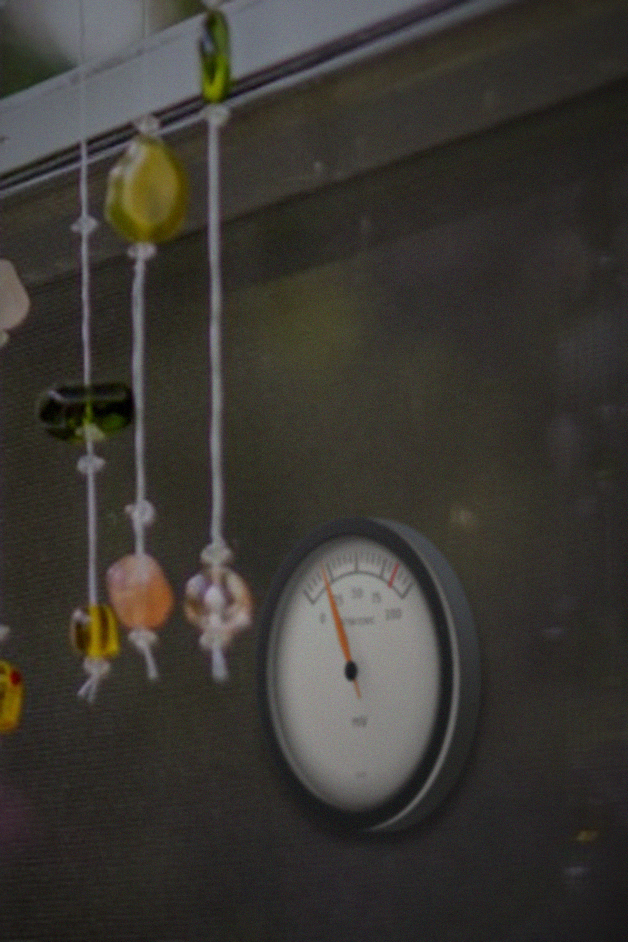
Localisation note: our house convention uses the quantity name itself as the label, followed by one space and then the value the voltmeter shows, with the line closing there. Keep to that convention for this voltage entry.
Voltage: 25 mV
